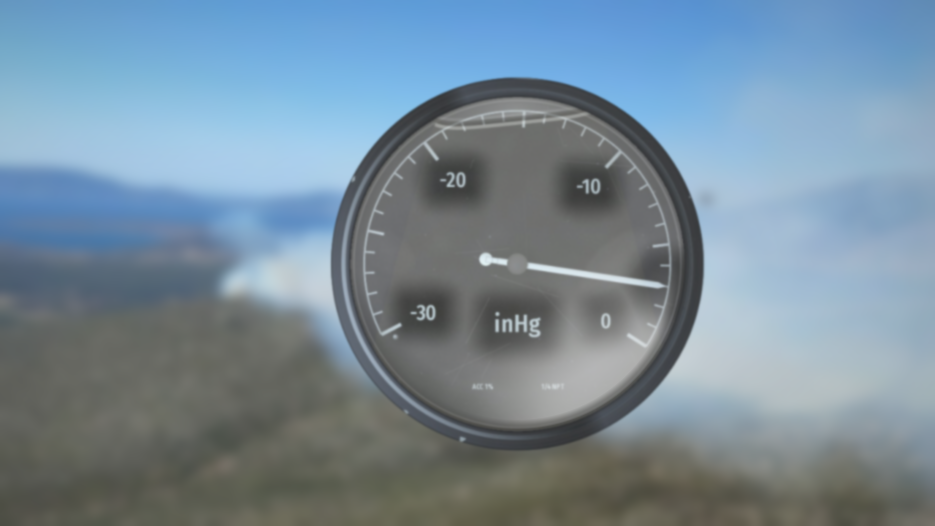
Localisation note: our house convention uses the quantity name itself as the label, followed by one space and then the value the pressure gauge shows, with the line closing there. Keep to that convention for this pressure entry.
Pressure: -3 inHg
